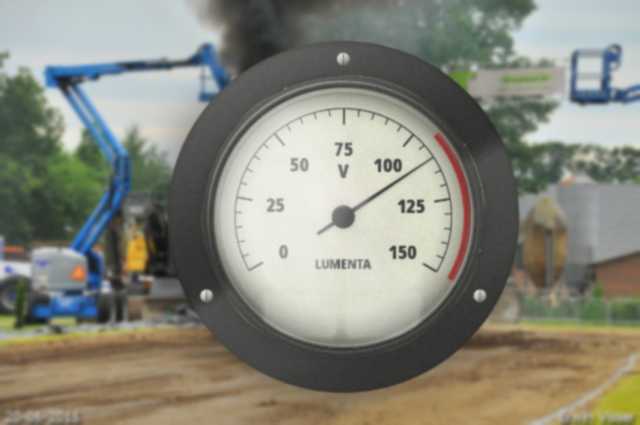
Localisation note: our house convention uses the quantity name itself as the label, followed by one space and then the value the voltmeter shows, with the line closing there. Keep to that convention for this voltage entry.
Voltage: 110 V
